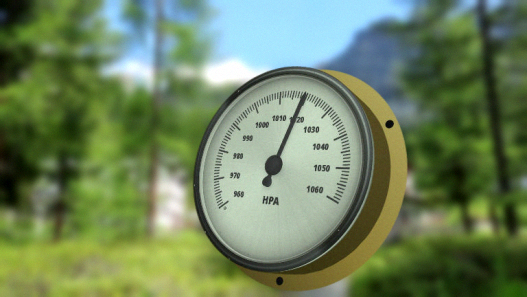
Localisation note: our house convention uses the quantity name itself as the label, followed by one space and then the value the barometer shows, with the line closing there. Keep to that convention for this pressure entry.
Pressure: 1020 hPa
